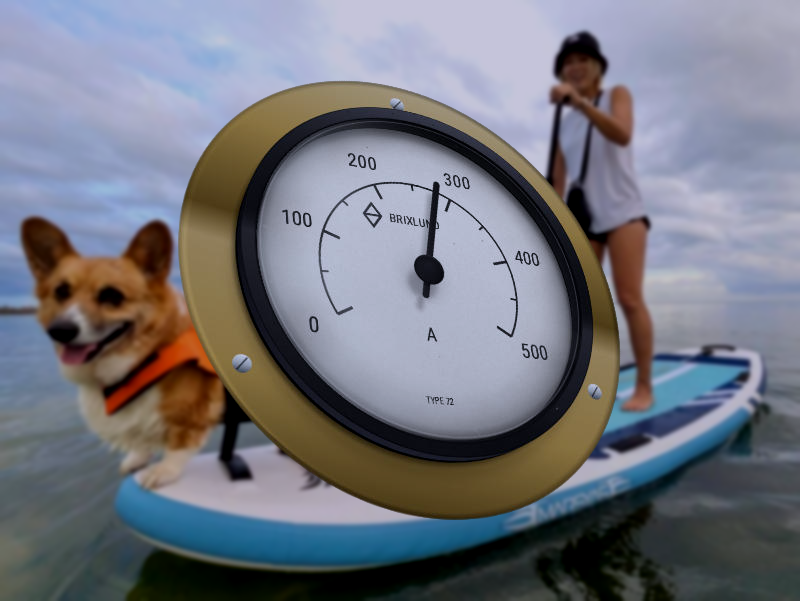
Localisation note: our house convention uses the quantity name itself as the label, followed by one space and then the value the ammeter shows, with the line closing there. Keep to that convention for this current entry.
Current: 275 A
